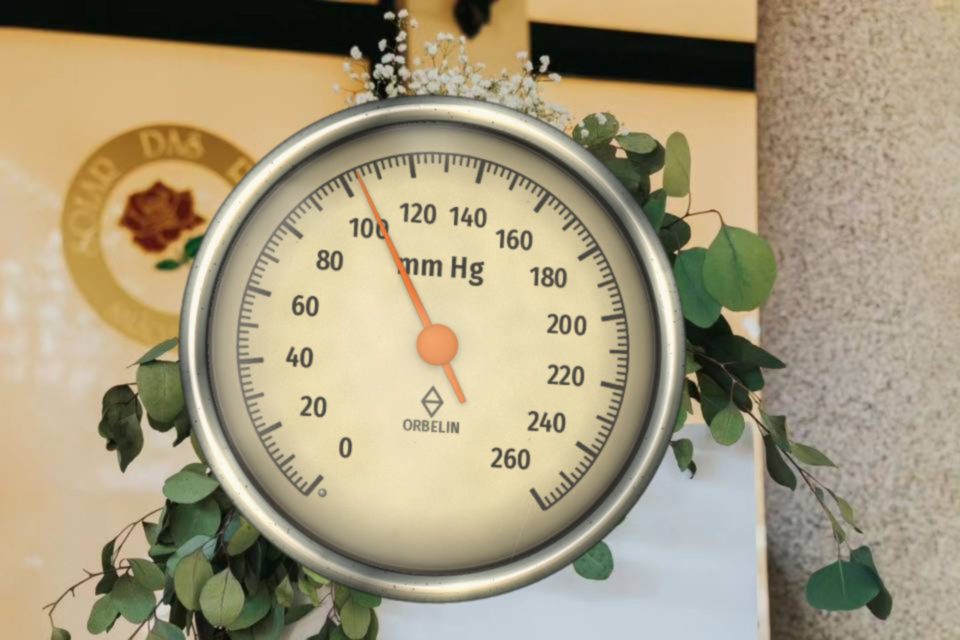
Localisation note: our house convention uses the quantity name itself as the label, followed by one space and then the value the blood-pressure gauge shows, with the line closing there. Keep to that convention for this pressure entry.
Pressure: 104 mmHg
